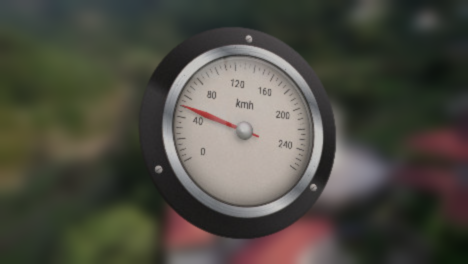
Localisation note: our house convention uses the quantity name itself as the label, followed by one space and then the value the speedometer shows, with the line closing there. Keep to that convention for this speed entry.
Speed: 50 km/h
